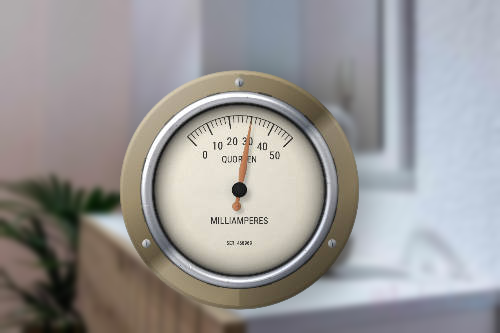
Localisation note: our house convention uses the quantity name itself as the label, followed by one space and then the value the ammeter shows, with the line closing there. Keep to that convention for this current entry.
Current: 30 mA
